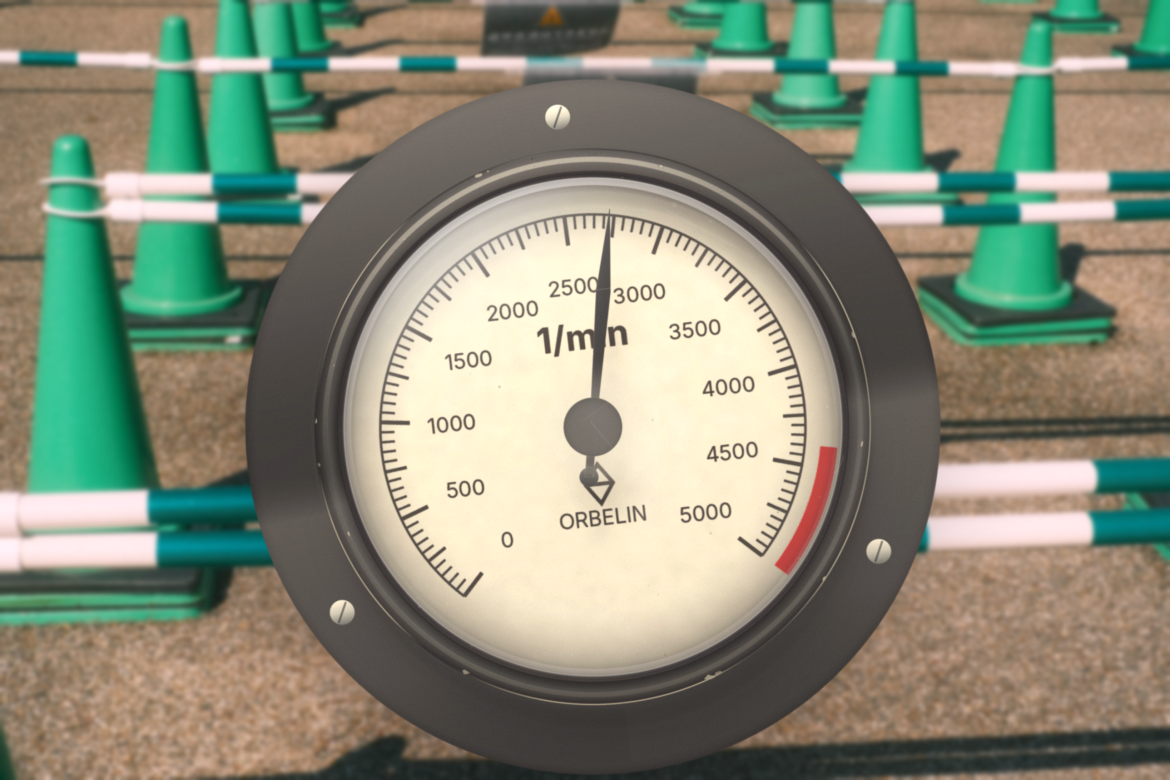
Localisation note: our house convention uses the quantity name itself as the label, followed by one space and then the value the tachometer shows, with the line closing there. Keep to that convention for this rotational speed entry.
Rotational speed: 2725 rpm
